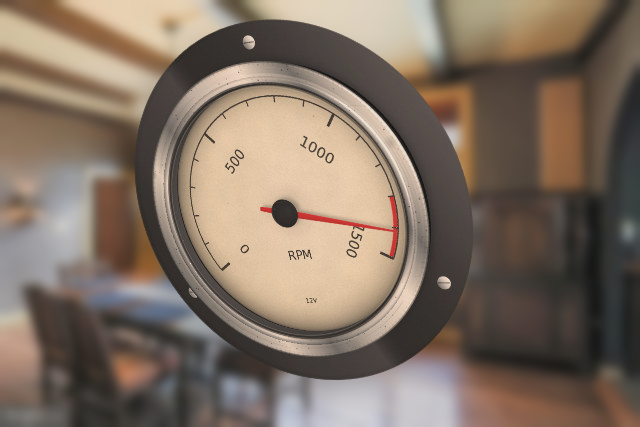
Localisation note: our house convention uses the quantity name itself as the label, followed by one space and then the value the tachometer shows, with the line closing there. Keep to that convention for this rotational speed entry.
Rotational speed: 1400 rpm
